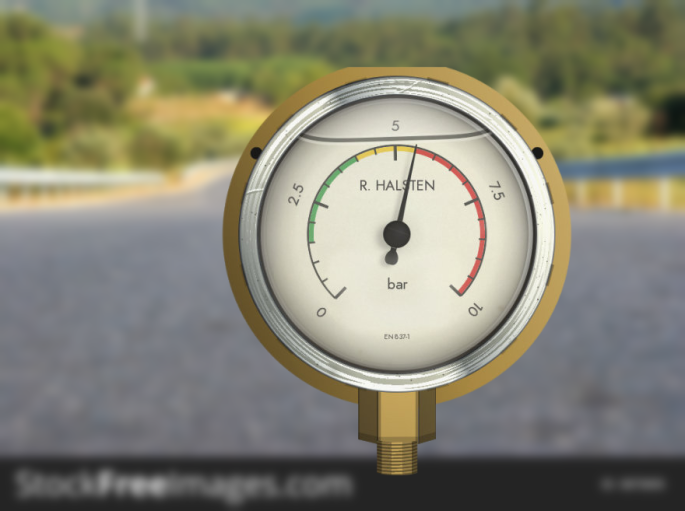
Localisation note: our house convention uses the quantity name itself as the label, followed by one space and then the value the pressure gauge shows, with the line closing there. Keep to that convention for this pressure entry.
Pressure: 5.5 bar
